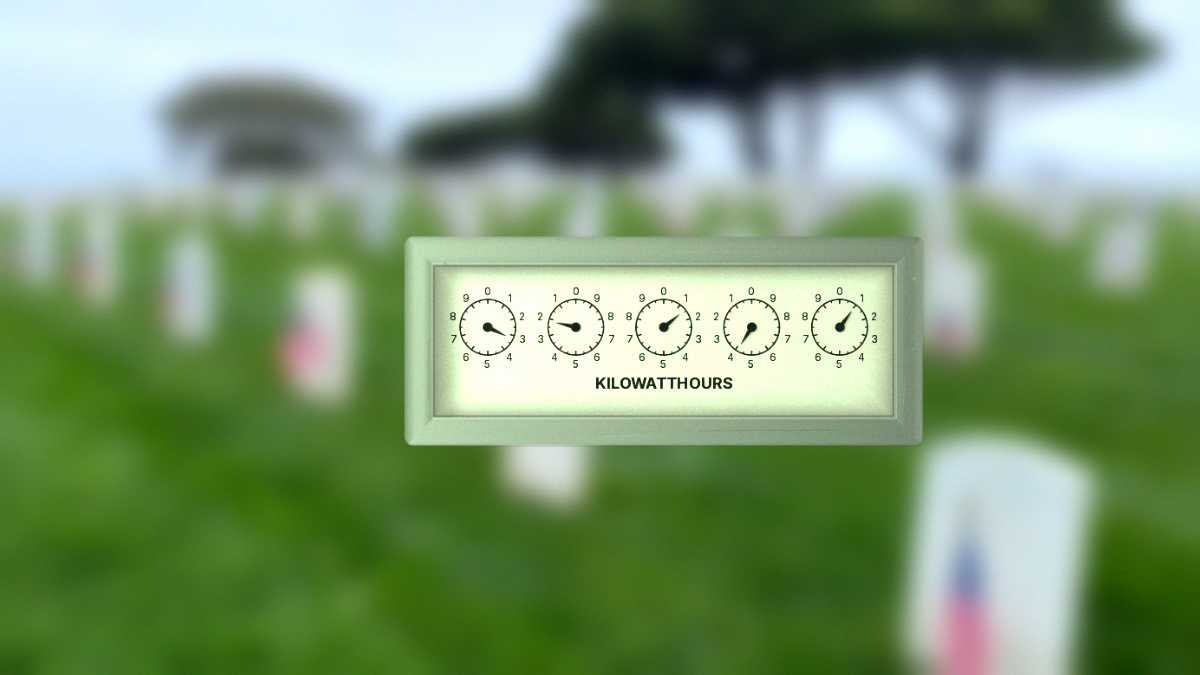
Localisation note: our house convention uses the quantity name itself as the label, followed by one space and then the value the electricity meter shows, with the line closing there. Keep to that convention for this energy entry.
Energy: 32141 kWh
